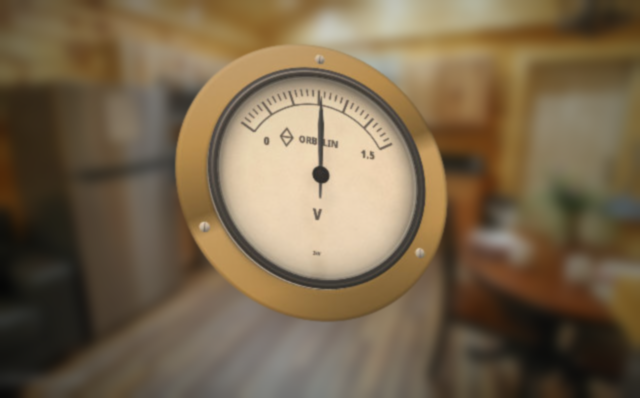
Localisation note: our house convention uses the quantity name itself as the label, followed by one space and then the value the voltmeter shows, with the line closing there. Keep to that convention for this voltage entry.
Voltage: 0.75 V
